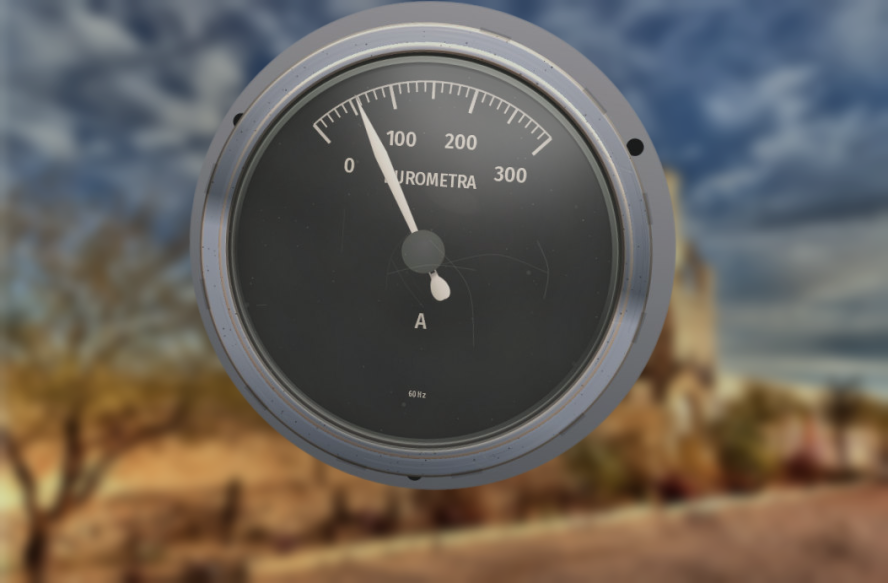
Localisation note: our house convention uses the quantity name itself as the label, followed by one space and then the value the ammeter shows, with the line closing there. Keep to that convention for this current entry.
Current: 60 A
